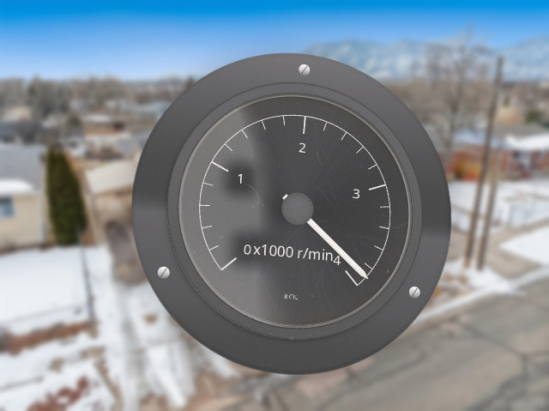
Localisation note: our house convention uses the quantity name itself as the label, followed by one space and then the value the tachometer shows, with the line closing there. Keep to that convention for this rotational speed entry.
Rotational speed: 3900 rpm
